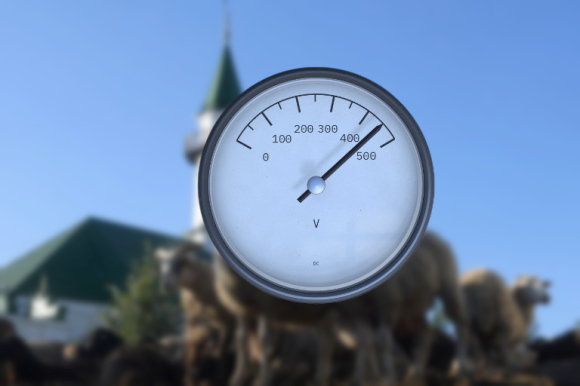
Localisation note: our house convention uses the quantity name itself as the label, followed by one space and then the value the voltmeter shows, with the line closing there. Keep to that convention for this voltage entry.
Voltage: 450 V
